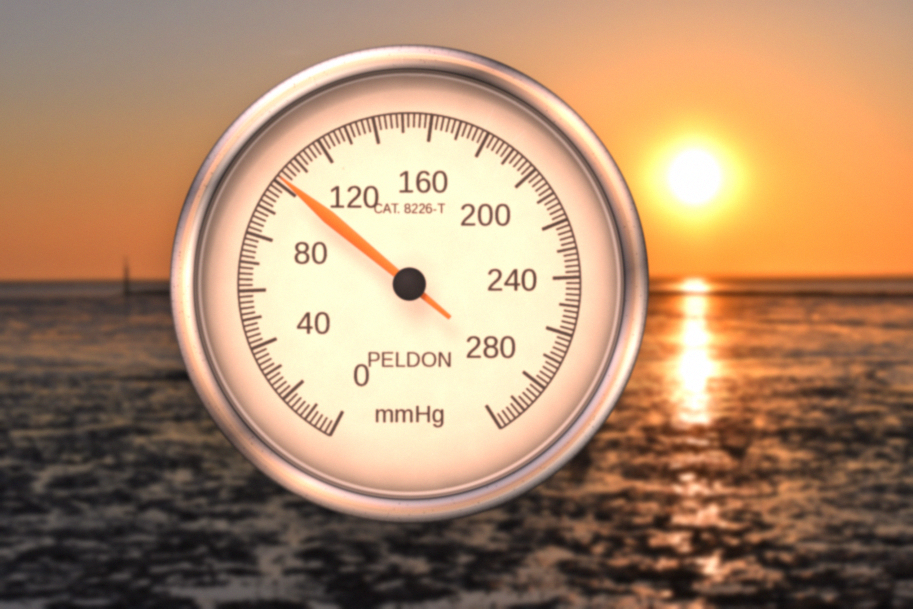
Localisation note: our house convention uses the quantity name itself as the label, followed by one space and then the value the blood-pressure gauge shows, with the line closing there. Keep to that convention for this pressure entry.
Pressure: 102 mmHg
